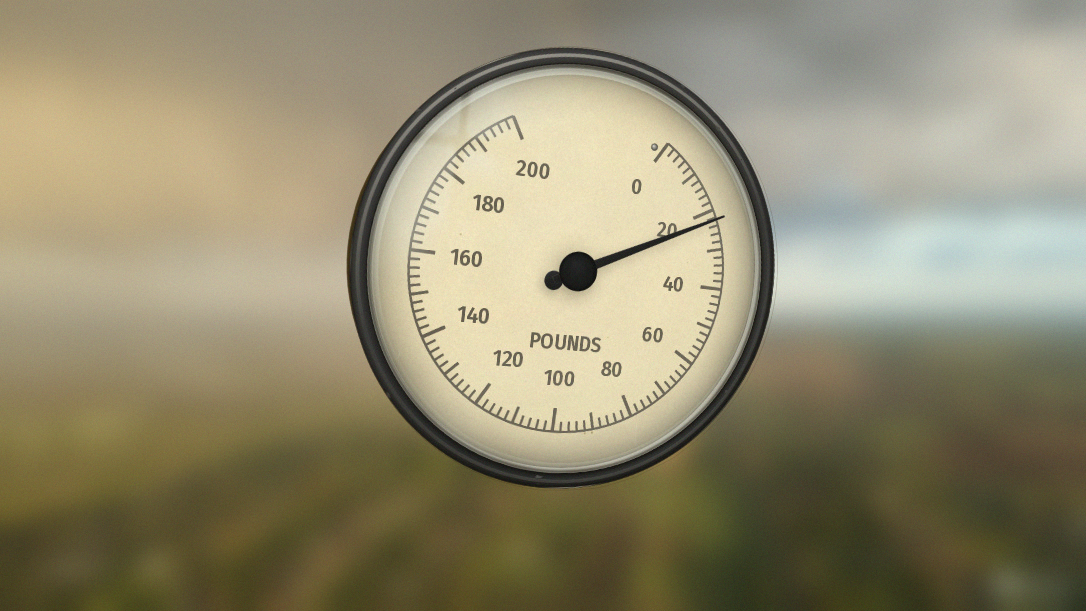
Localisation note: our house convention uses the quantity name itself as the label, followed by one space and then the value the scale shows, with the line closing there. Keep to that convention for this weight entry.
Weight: 22 lb
